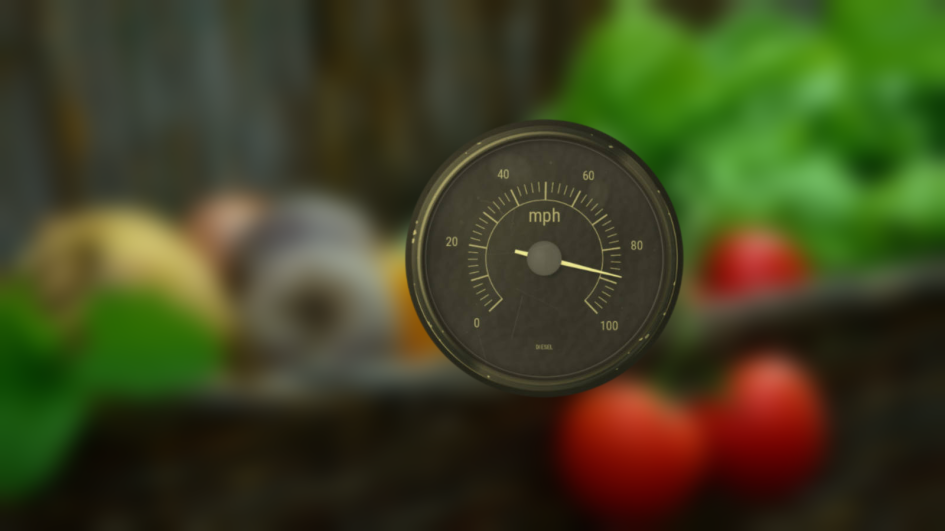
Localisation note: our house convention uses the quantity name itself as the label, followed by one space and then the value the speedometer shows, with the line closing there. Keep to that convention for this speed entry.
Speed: 88 mph
